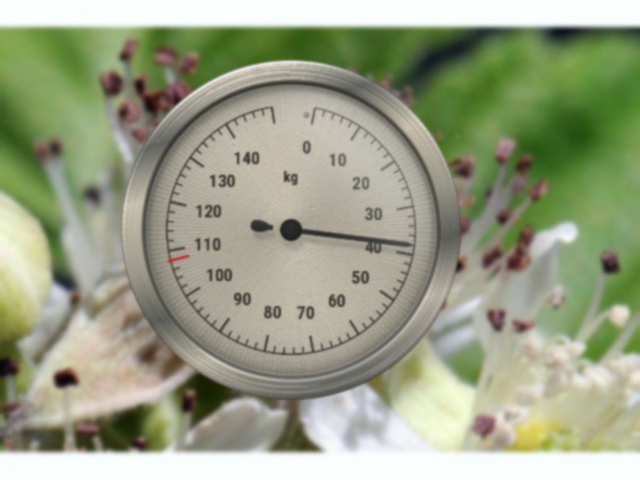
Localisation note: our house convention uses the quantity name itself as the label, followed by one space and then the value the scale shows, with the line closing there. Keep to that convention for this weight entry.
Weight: 38 kg
